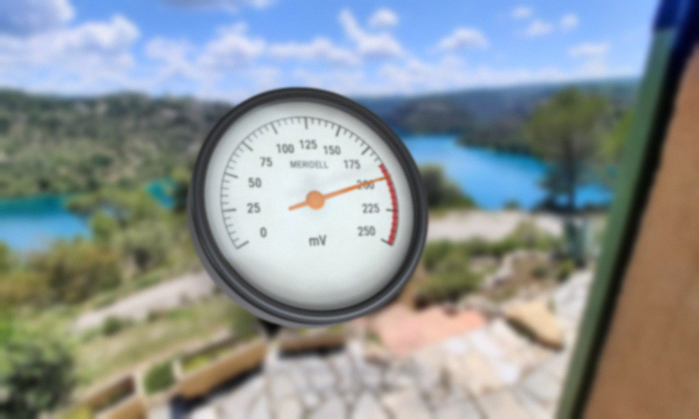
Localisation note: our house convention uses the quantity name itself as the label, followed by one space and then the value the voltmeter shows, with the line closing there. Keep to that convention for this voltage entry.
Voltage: 200 mV
